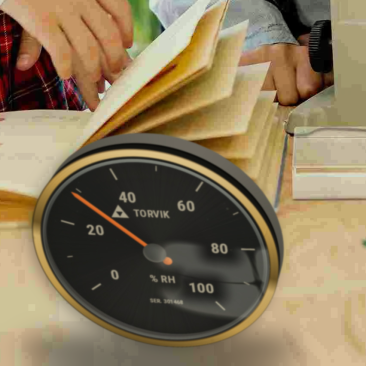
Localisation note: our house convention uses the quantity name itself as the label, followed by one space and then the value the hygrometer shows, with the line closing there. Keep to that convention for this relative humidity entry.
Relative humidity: 30 %
